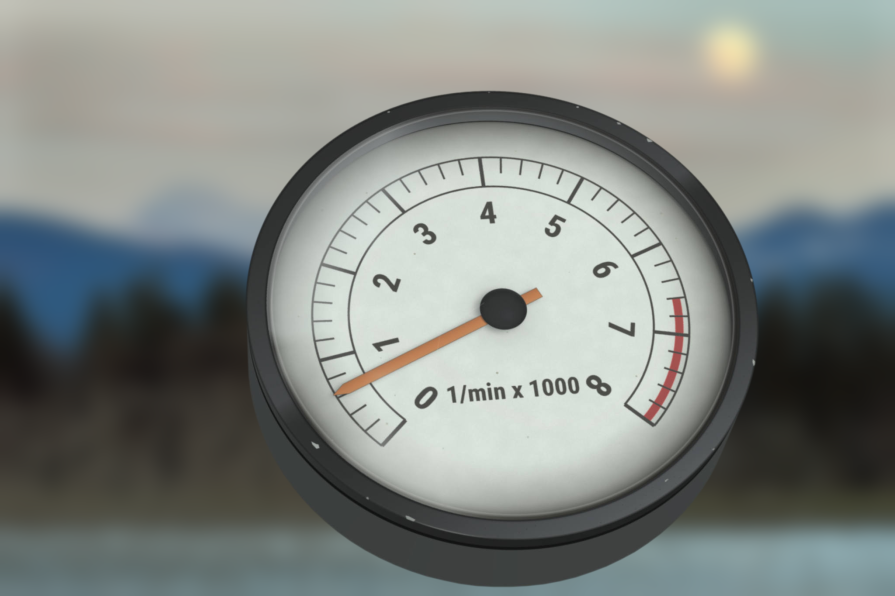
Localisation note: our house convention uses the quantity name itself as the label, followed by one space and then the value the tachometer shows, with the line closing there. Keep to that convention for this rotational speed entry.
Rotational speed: 600 rpm
